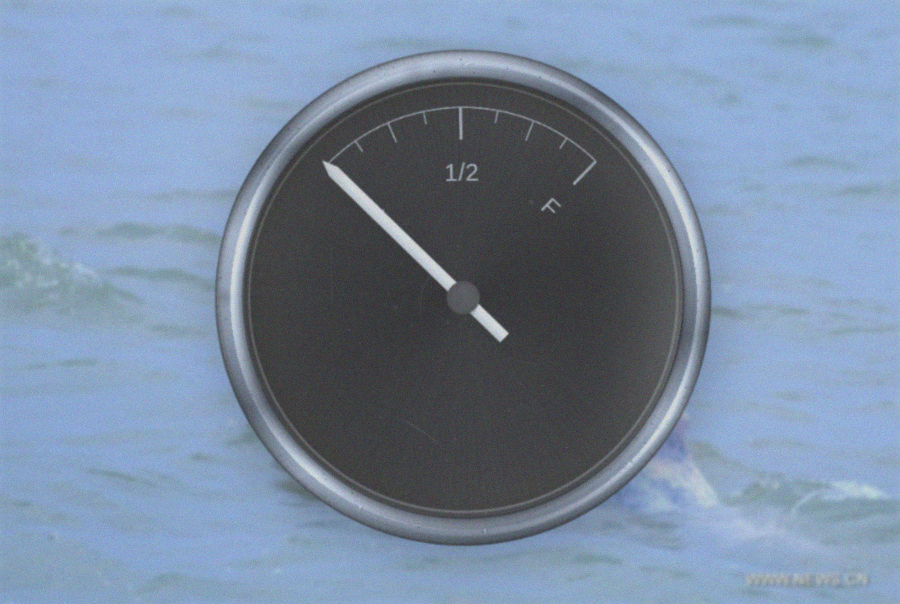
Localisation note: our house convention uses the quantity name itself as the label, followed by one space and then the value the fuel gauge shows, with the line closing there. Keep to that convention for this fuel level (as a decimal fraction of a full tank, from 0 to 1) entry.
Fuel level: 0
